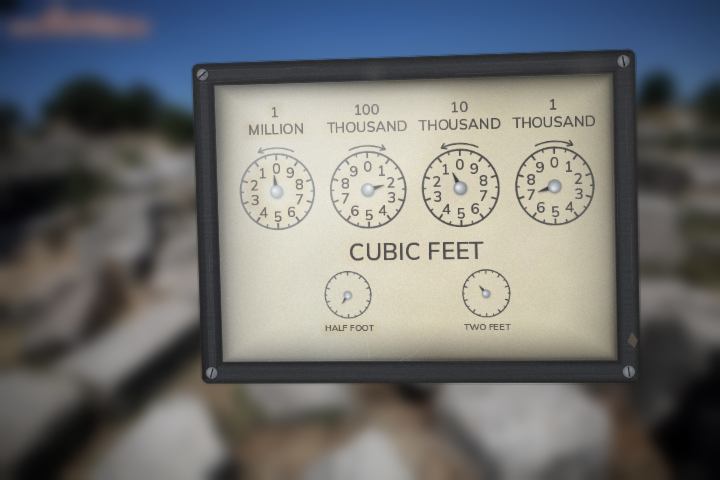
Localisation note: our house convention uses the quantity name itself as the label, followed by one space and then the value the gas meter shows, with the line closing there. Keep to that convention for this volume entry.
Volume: 20700 ft³
